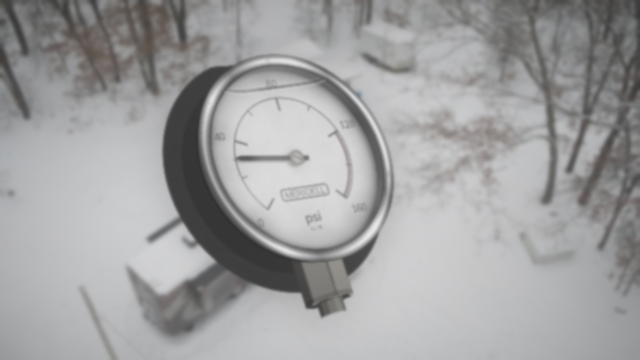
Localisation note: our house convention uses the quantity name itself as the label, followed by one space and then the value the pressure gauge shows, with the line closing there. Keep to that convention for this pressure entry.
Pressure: 30 psi
